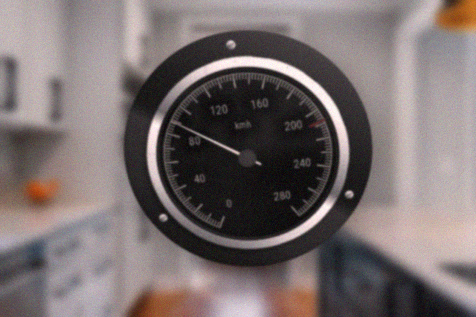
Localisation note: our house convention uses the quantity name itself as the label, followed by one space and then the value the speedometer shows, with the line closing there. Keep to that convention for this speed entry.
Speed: 90 km/h
